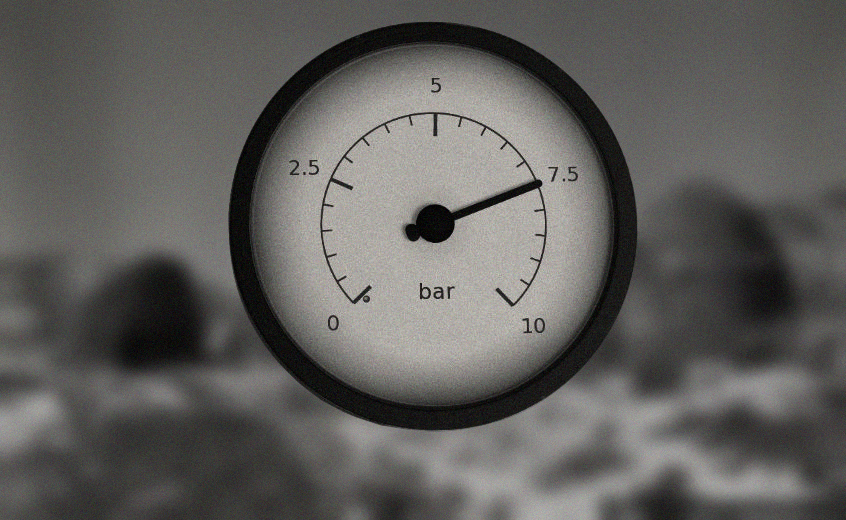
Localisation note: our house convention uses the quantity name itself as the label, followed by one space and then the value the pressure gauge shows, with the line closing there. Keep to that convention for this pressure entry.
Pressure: 7.5 bar
